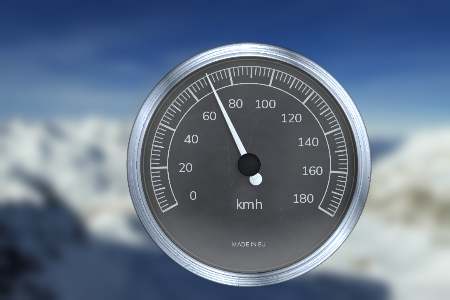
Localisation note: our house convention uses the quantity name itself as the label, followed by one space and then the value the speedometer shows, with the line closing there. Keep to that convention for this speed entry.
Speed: 70 km/h
